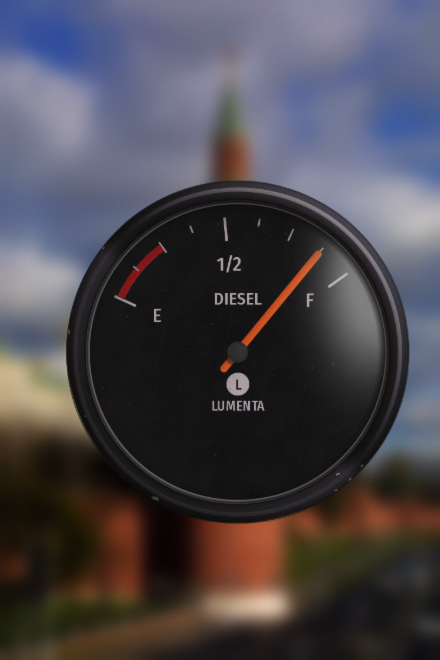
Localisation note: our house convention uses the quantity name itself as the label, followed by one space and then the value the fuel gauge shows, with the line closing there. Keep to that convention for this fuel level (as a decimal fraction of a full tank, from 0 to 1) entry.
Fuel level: 0.875
